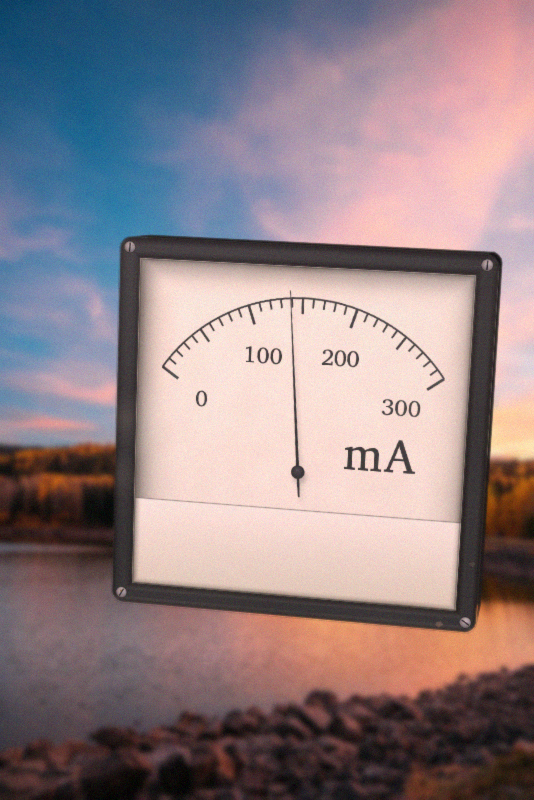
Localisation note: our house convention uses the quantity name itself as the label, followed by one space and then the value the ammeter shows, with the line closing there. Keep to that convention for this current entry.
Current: 140 mA
